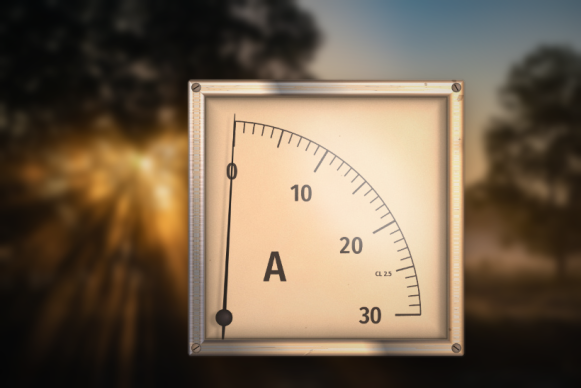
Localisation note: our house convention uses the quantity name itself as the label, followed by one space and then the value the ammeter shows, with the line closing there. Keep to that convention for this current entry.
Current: 0 A
